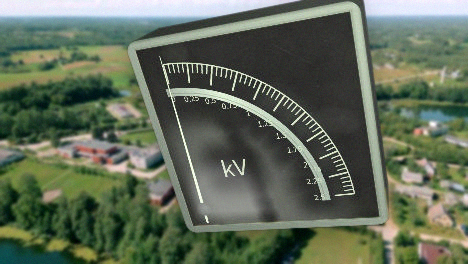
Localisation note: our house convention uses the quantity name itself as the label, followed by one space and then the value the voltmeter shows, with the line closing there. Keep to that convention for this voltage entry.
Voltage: 0 kV
